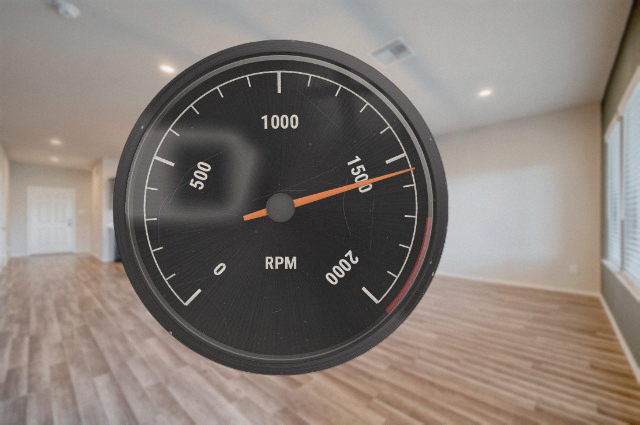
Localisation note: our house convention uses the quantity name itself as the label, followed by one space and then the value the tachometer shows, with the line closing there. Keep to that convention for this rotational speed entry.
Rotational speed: 1550 rpm
